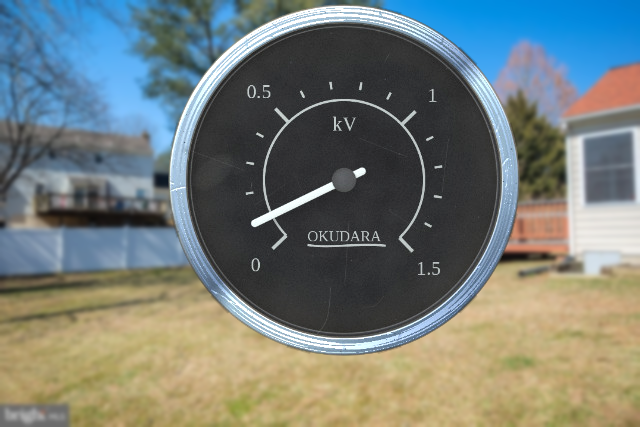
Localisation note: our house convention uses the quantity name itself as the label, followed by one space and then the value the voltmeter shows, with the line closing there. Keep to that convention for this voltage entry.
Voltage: 0.1 kV
